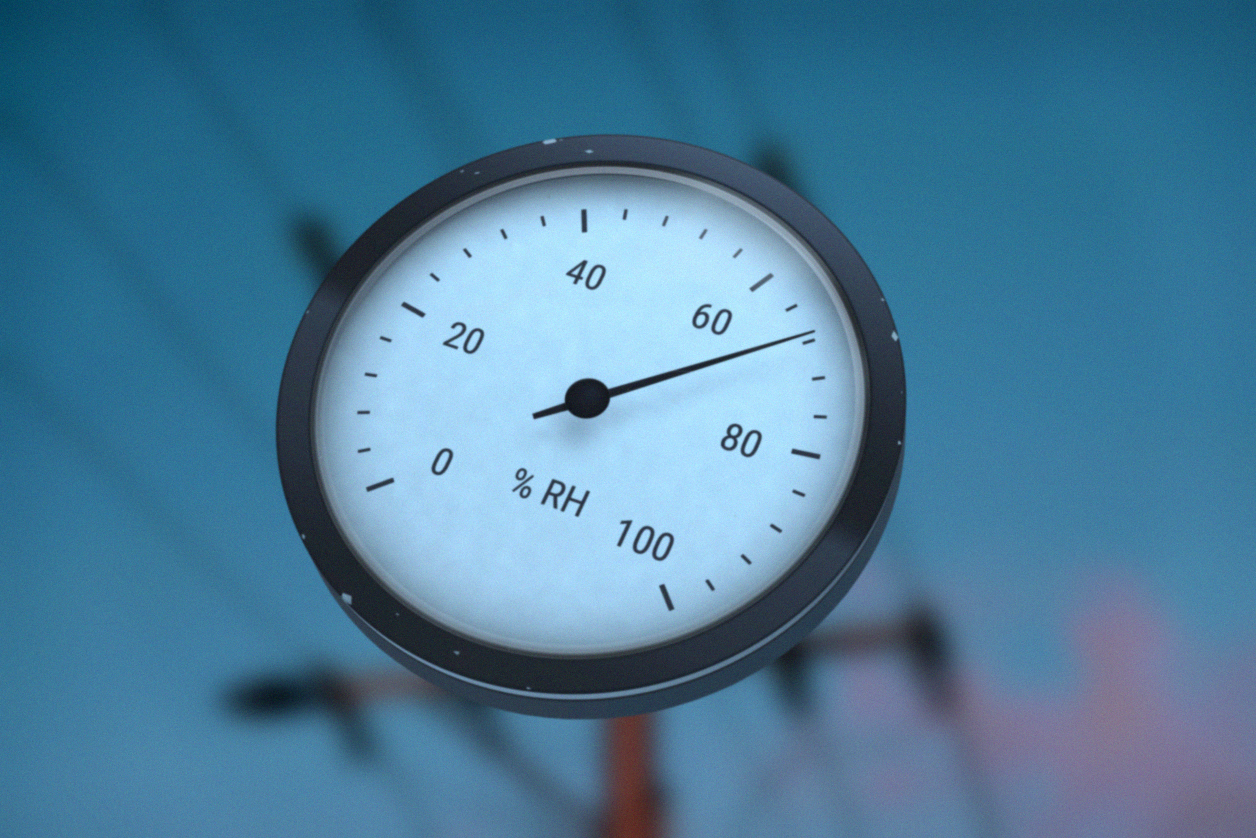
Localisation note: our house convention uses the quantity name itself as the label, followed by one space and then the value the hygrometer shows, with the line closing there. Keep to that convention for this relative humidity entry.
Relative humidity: 68 %
